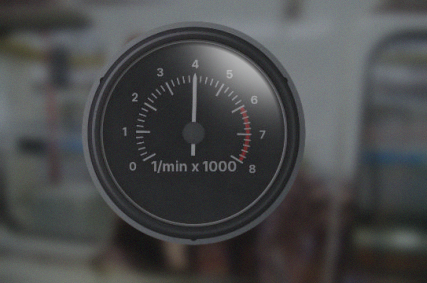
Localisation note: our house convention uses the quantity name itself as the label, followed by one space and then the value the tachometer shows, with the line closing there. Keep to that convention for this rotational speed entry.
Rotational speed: 4000 rpm
